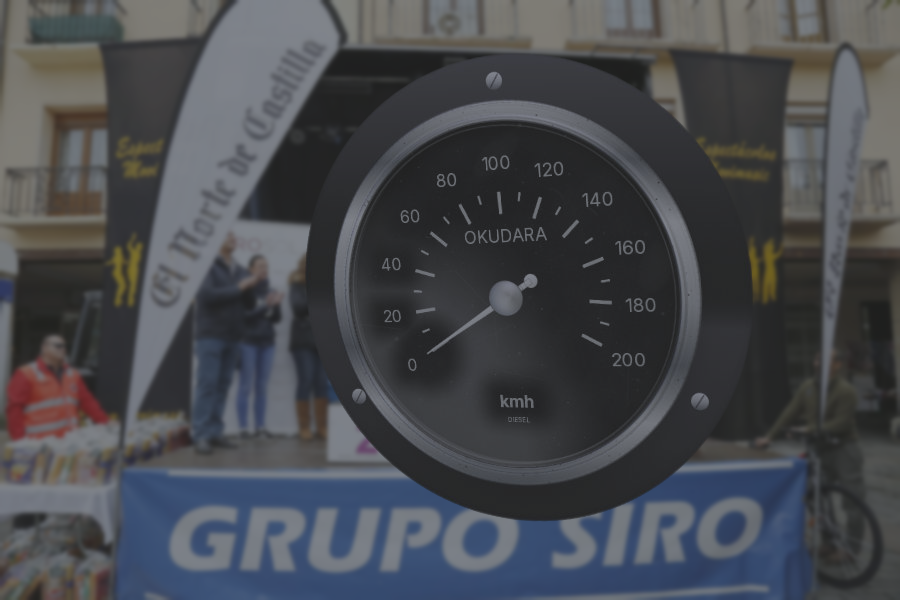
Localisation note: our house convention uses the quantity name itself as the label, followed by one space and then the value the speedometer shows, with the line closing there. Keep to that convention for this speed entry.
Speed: 0 km/h
